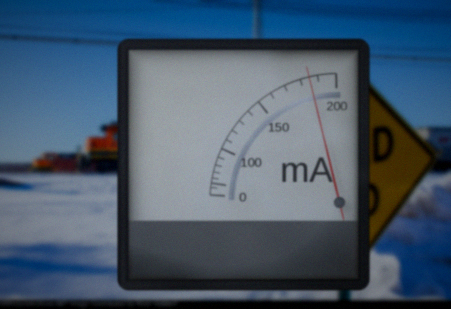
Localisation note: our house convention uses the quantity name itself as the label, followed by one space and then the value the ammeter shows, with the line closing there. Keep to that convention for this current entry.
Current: 185 mA
